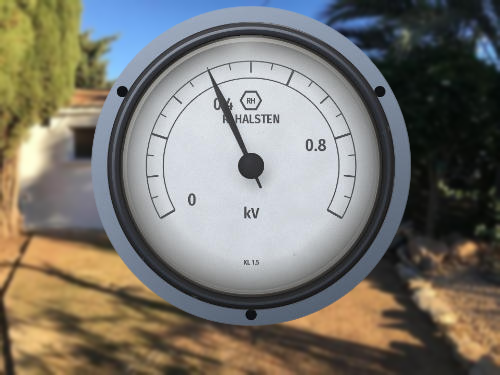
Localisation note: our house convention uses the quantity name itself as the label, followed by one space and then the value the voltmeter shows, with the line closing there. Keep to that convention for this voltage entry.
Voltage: 0.4 kV
